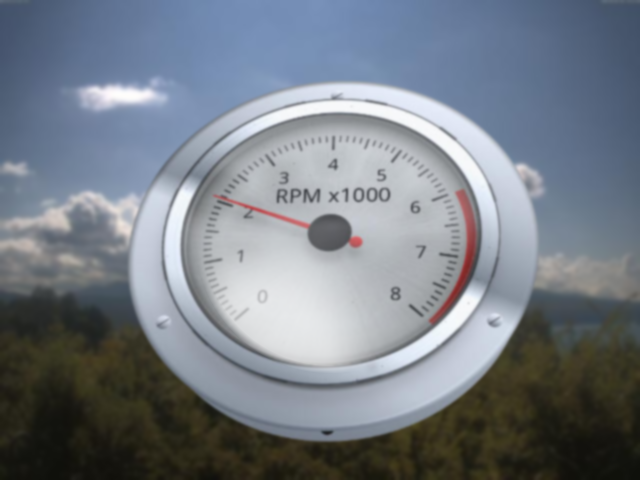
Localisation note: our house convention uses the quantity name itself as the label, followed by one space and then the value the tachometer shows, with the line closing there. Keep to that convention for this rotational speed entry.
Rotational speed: 2000 rpm
